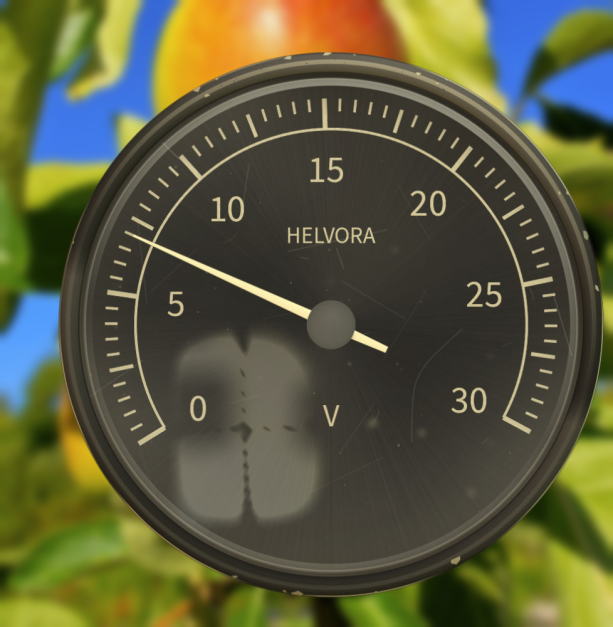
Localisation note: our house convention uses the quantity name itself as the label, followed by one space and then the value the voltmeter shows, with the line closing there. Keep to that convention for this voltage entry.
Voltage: 7 V
